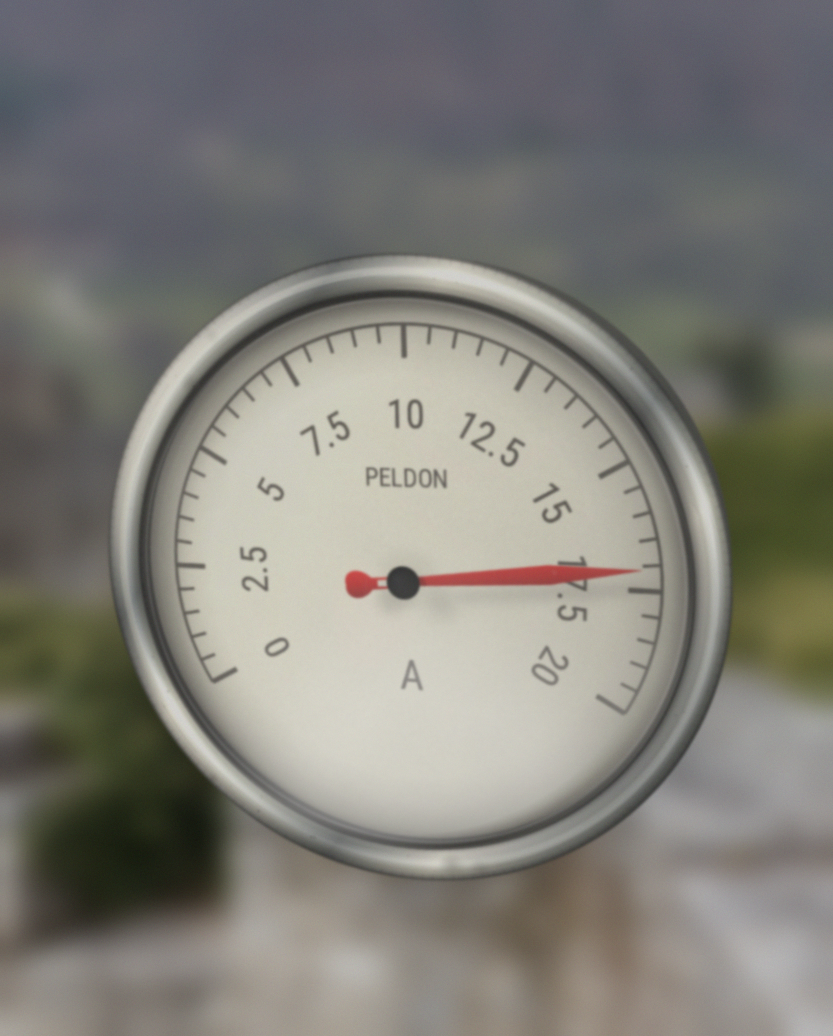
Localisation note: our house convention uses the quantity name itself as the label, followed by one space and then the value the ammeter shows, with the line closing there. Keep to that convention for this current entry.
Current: 17 A
